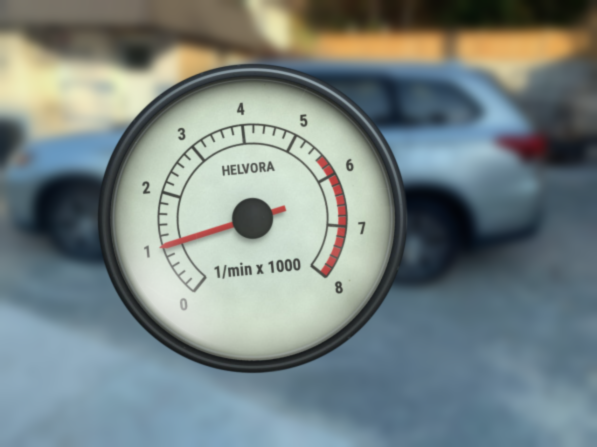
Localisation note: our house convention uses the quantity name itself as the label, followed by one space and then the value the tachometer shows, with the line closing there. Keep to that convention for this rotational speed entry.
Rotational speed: 1000 rpm
